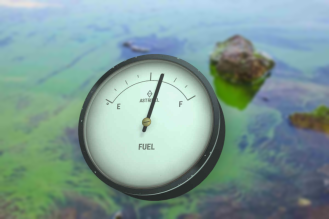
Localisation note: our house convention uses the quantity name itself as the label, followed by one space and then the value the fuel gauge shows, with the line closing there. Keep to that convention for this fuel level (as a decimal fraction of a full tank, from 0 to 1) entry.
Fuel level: 0.625
